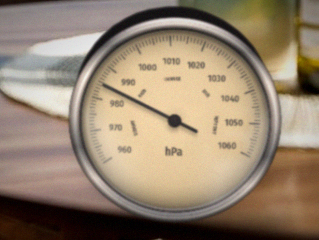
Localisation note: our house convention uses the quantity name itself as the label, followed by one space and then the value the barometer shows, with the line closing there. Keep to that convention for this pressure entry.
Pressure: 985 hPa
